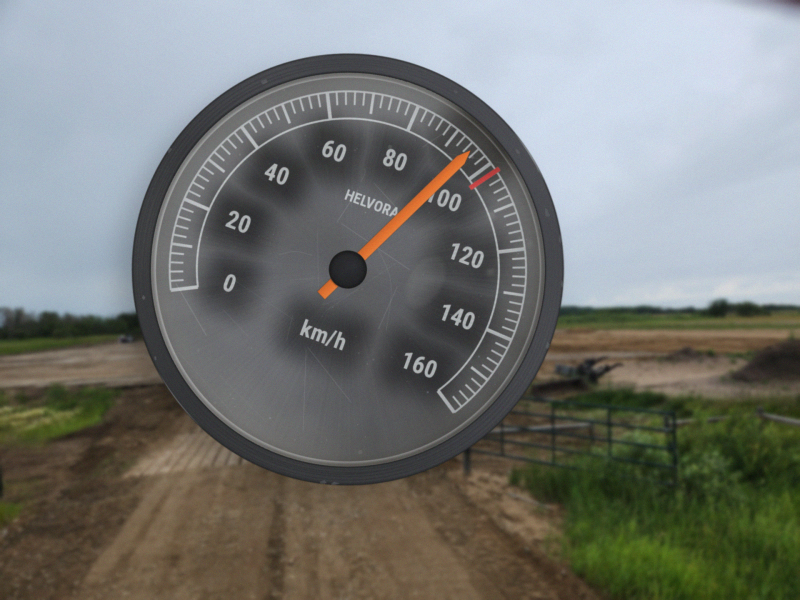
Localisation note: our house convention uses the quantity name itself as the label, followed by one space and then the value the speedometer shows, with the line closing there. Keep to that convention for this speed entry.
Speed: 95 km/h
